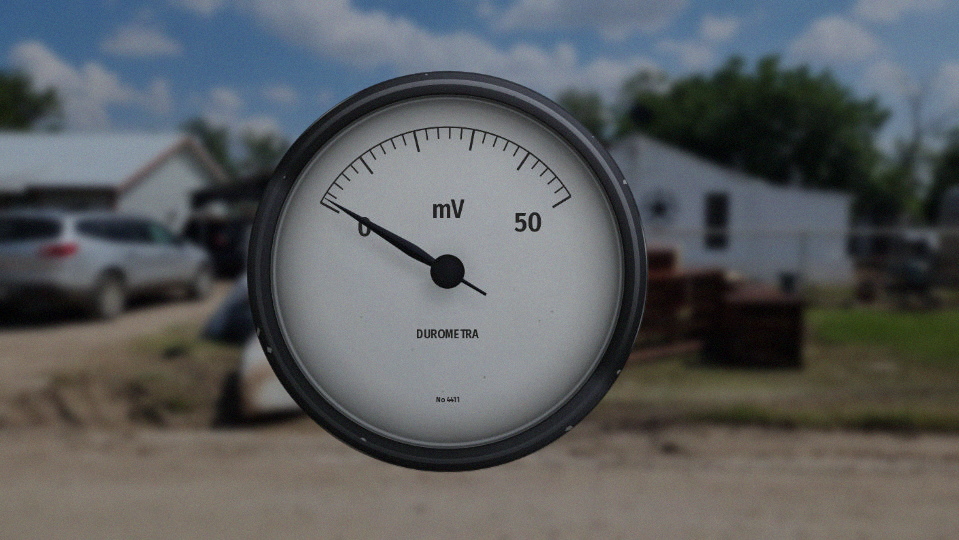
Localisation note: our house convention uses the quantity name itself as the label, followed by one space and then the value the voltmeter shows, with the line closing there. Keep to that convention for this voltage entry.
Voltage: 1 mV
